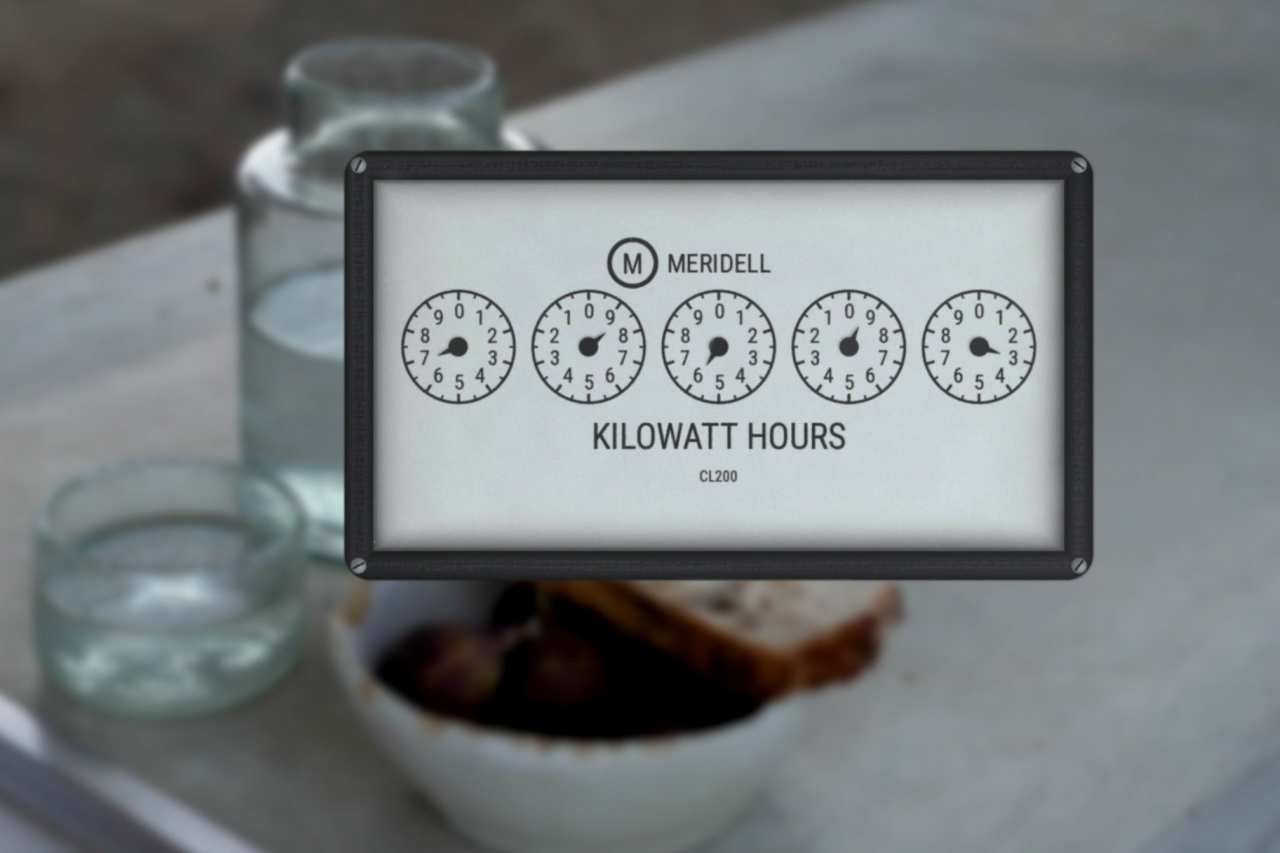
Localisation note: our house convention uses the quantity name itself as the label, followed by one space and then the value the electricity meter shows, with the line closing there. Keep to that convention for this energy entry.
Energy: 68593 kWh
